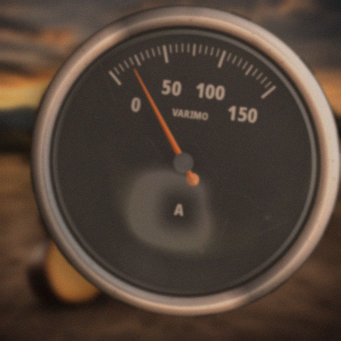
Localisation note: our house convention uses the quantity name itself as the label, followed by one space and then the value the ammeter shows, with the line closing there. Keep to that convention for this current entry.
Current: 20 A
